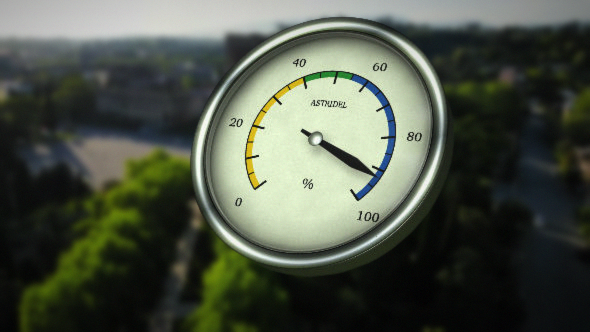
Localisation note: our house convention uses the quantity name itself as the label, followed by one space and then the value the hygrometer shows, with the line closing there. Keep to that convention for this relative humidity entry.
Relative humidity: 92.5 %
